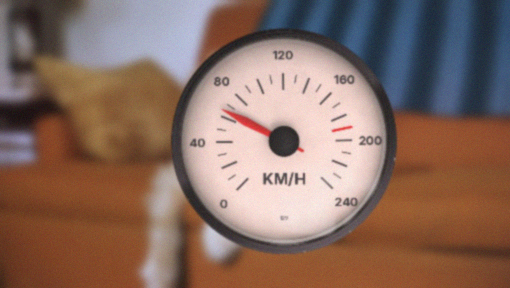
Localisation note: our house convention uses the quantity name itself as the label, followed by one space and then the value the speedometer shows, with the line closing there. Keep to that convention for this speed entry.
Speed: 65 km/h
